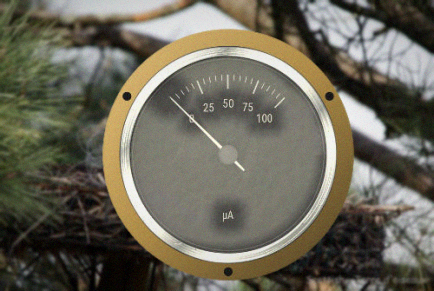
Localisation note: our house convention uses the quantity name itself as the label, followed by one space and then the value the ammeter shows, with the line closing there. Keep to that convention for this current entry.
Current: 0 µA
